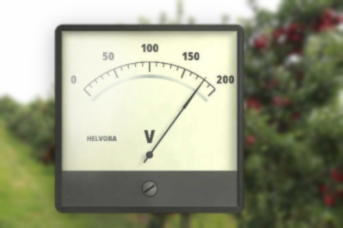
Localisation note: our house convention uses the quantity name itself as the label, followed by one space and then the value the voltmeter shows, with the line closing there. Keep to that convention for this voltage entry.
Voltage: 180 V
